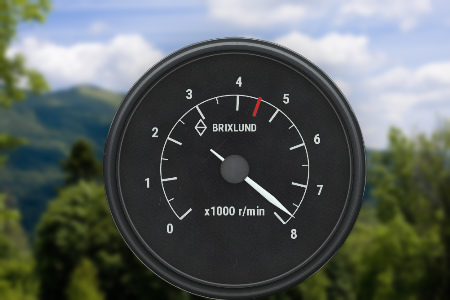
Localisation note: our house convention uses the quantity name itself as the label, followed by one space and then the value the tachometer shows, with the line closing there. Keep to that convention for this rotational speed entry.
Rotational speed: 7750 rpm
